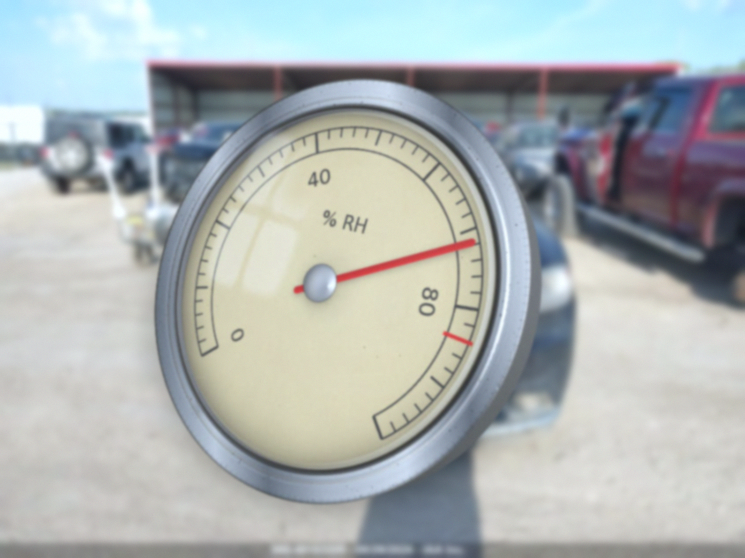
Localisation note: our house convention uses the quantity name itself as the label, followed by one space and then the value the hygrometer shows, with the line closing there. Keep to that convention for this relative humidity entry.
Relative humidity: 72 %
